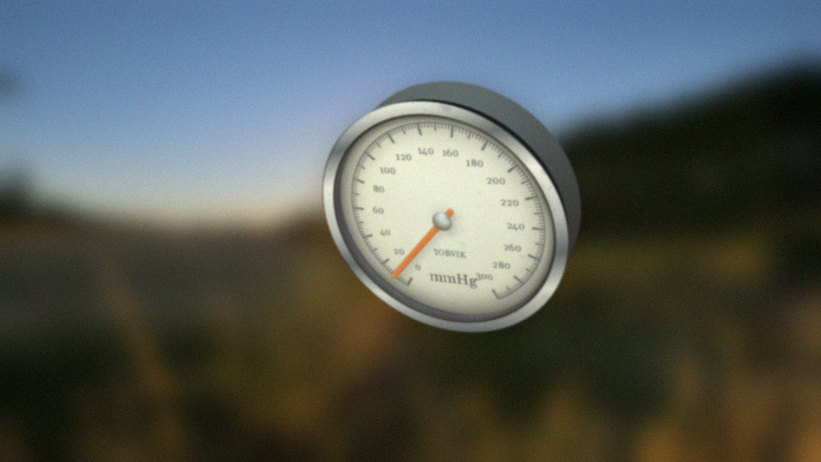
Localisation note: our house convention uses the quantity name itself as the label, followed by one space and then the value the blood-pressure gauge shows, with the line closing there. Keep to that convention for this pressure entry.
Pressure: 10 mmHg
